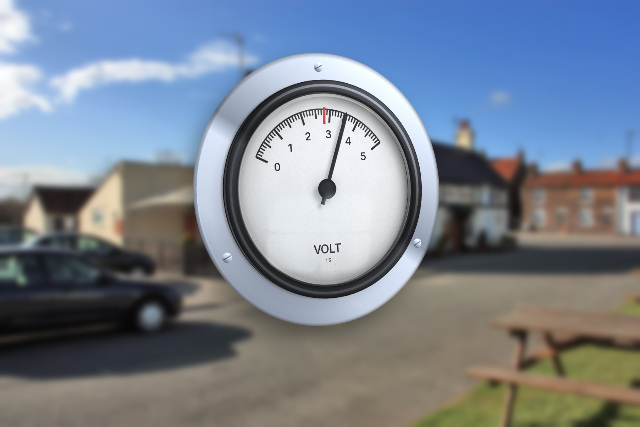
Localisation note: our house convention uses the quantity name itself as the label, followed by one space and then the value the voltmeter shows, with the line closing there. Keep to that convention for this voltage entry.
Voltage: 3.5 V
